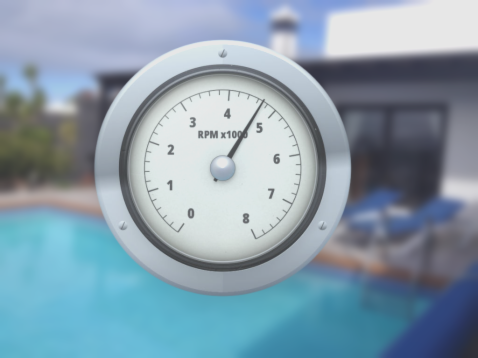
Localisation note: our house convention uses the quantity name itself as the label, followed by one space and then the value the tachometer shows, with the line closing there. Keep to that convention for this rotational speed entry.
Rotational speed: 4700 rpm
